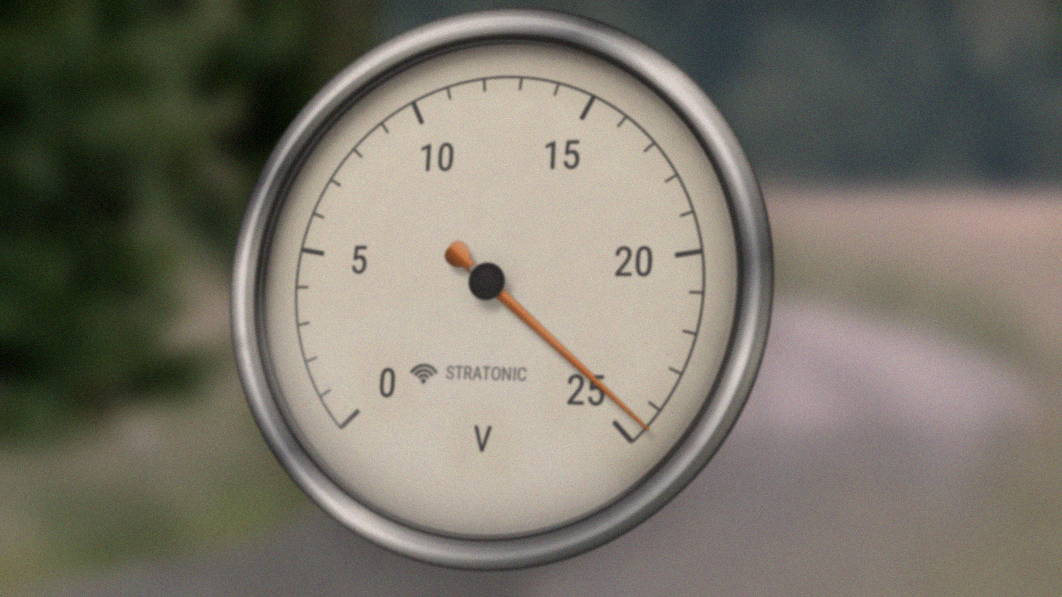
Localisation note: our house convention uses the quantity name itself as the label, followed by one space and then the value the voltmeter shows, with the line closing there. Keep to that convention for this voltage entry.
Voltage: 24.5 V
